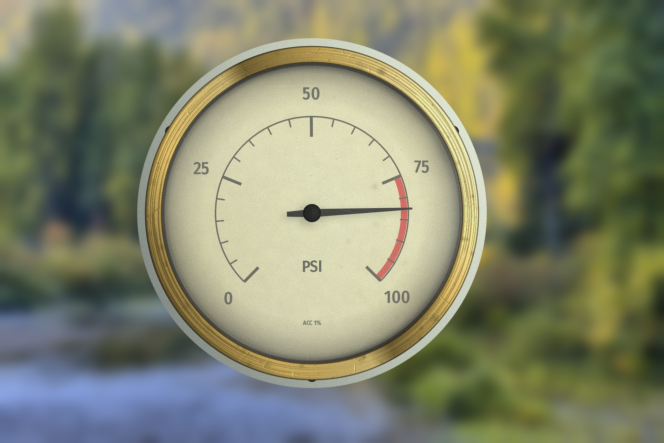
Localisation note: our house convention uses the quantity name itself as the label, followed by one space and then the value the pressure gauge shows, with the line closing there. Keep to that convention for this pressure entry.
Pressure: 82.5 psi
